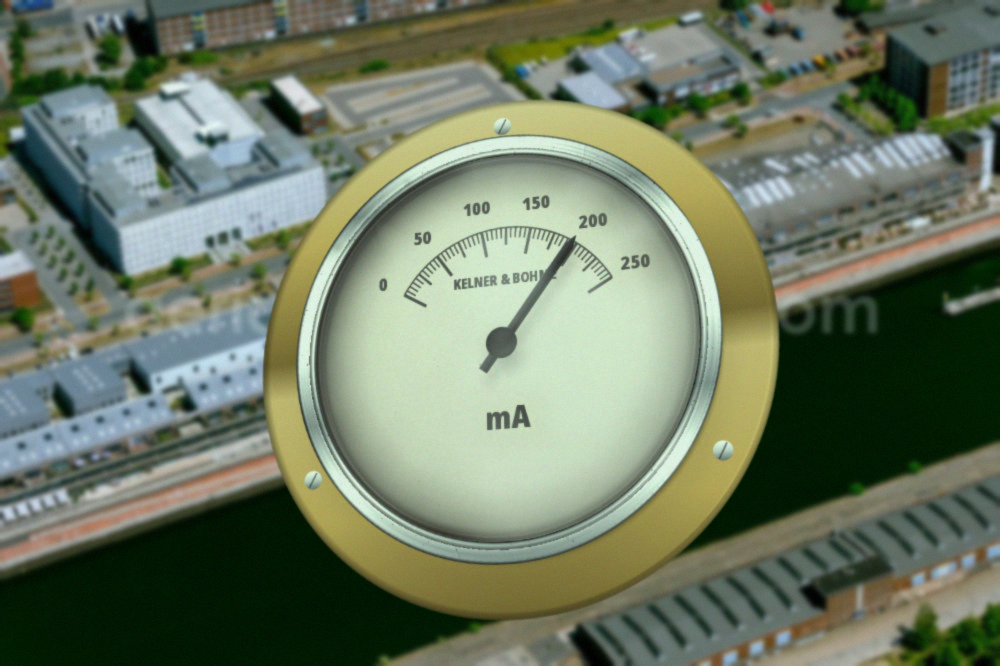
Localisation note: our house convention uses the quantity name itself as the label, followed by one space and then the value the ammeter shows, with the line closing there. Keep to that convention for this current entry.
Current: 200 mA
